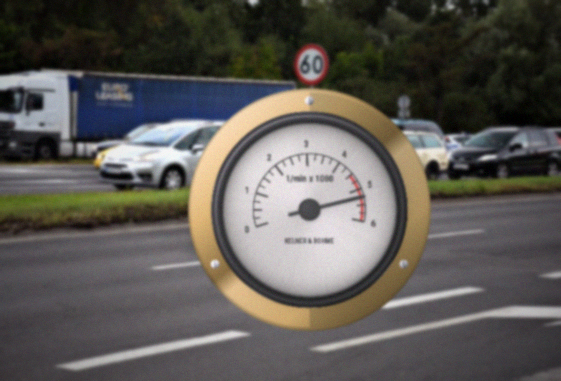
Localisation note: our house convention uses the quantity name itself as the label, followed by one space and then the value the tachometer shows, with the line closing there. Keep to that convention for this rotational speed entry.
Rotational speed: 5250 rpm
